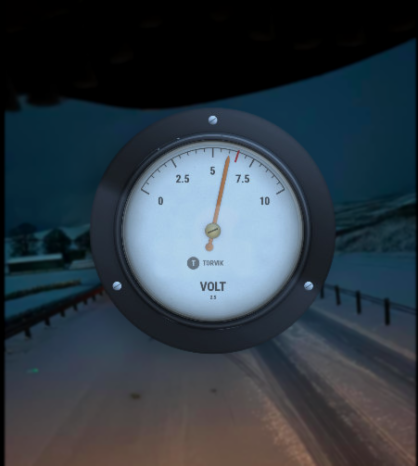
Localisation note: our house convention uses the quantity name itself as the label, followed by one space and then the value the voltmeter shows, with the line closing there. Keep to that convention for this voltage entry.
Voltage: 6 V
